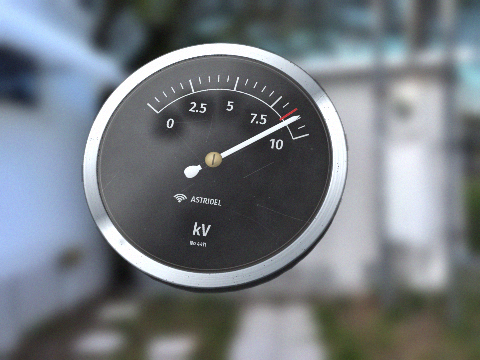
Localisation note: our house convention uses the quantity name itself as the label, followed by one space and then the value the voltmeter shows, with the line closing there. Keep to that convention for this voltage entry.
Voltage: 9 kV
